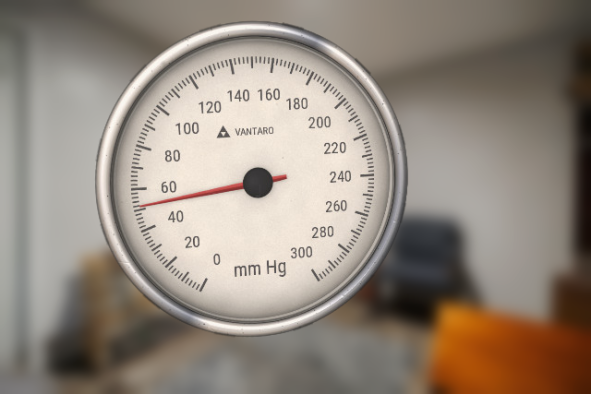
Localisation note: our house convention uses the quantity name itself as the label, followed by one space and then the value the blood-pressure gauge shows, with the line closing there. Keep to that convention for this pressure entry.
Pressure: 52 mmHg
